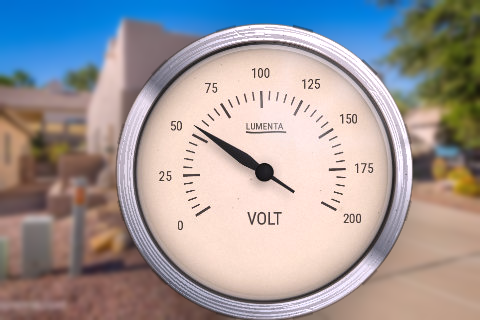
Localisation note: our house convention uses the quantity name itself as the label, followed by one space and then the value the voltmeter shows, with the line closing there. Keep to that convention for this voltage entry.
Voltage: 55 V
